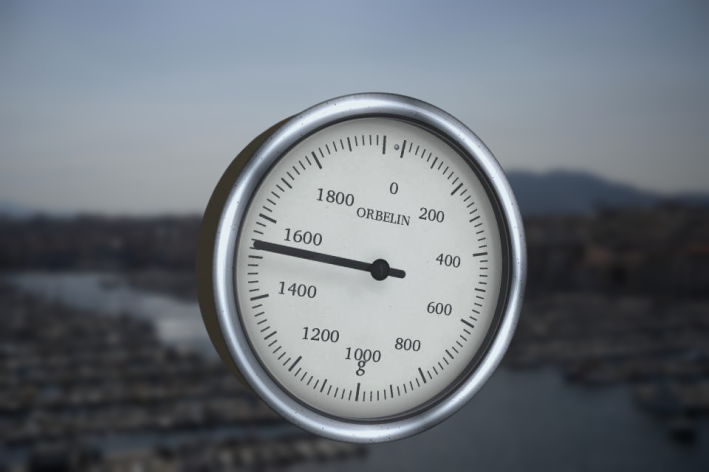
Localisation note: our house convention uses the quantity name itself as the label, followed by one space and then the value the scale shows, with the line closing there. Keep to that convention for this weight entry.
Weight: 1530 g
